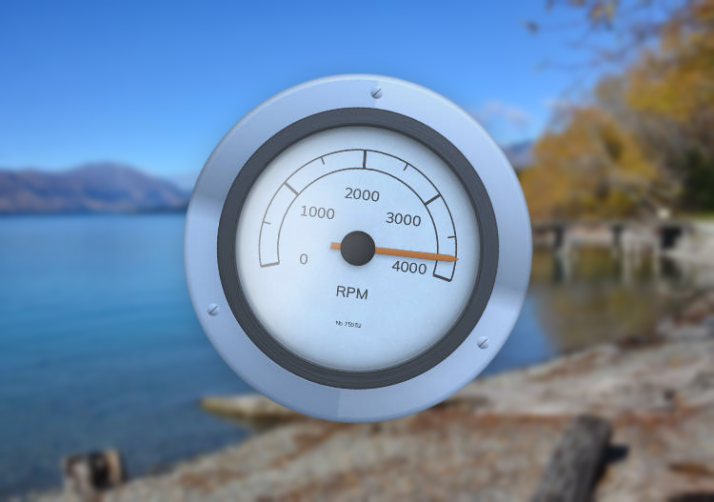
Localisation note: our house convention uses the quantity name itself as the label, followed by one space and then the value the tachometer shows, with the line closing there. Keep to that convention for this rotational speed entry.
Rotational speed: 3750 rpm
